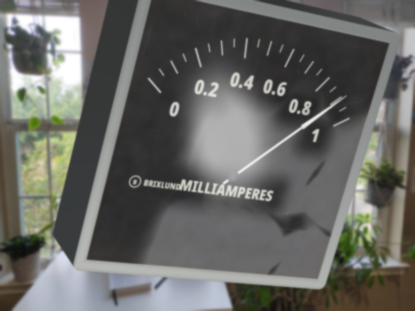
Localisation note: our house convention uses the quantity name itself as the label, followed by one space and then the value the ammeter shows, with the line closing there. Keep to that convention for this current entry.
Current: 0.9 mA
